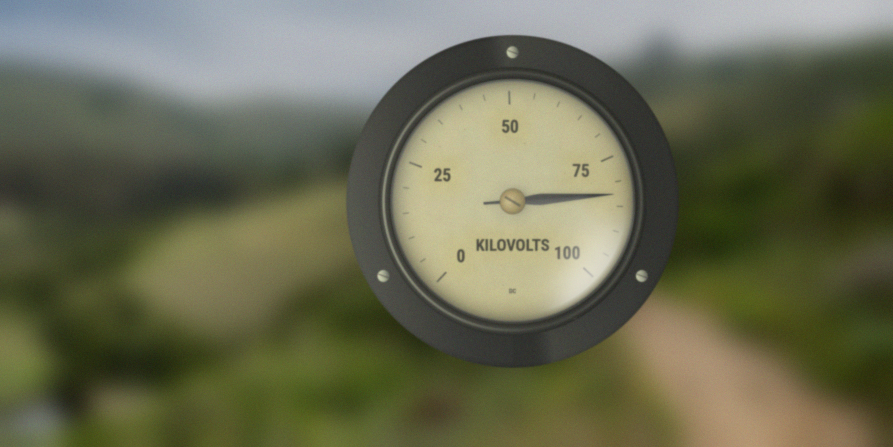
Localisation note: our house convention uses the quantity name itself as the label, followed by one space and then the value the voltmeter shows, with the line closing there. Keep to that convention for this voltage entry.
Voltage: 82.5 kV
